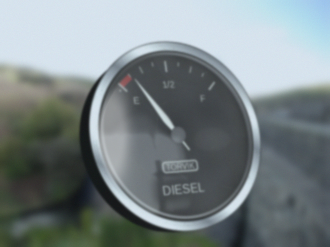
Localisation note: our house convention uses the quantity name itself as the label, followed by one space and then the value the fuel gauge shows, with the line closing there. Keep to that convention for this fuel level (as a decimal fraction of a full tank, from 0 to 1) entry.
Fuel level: 0.125
